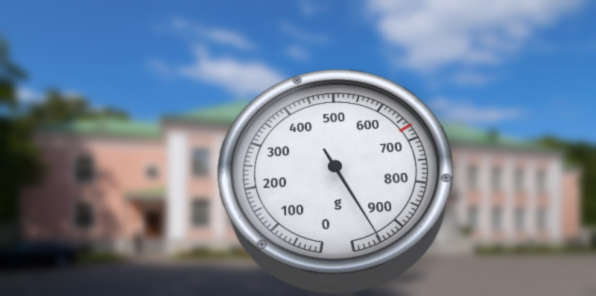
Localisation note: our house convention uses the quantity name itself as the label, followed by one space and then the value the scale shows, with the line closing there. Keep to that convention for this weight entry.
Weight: 950 g
